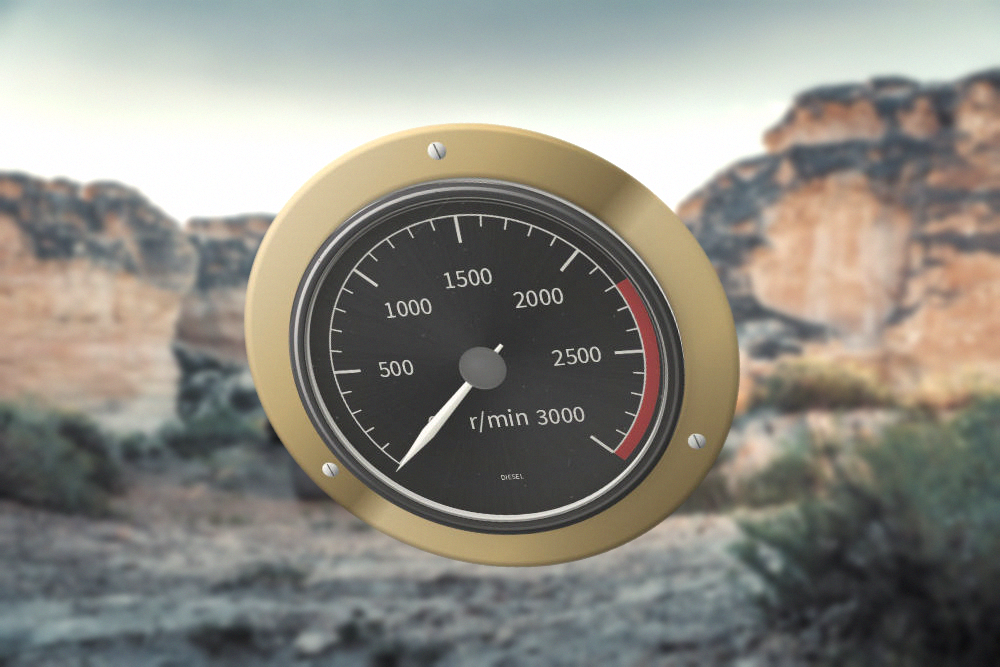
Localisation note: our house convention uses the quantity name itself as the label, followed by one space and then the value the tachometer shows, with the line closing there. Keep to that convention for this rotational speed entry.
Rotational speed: 0 rpm
